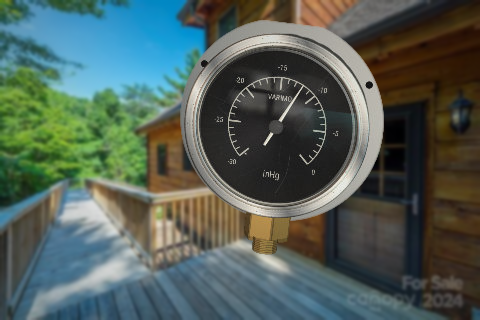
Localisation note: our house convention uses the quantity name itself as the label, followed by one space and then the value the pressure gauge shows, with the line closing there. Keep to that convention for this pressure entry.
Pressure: -12 inHg
